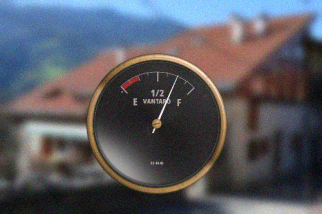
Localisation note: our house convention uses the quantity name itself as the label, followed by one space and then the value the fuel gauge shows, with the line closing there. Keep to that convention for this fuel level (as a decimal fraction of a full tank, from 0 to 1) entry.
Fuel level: 0.75
